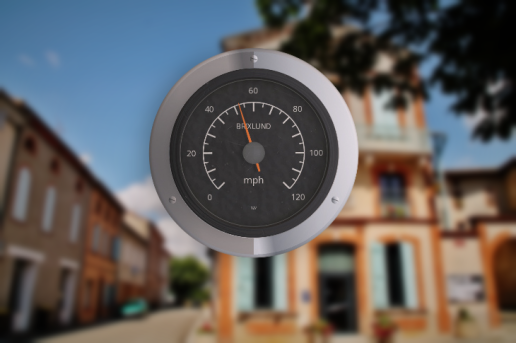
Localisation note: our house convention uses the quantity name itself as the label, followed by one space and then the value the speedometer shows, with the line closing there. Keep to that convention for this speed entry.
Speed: 52.5 mph
